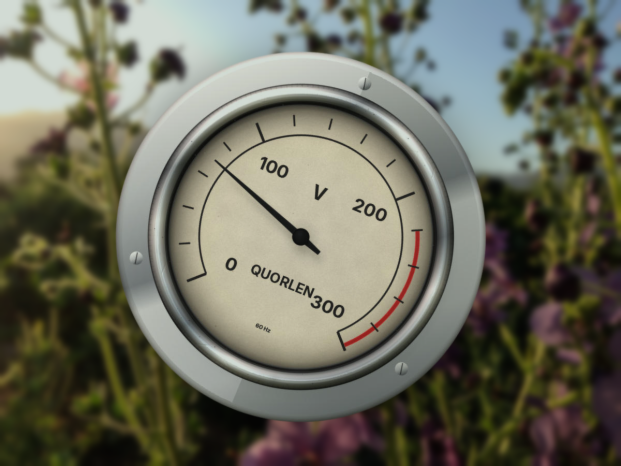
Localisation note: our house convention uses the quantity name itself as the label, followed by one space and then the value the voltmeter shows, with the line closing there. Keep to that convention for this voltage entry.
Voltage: 70 V
